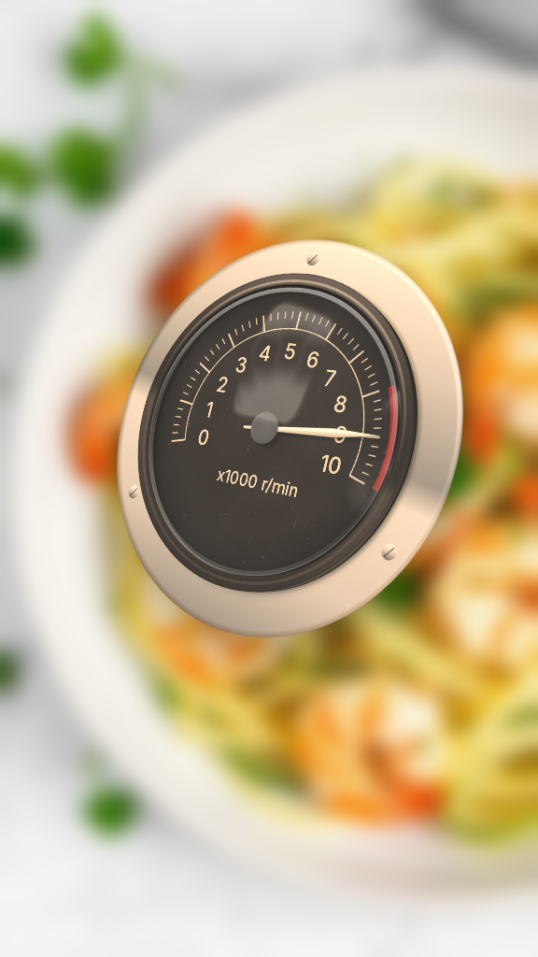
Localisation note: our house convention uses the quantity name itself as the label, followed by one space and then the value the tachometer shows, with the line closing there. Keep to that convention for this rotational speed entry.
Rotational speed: 9000 rpm
